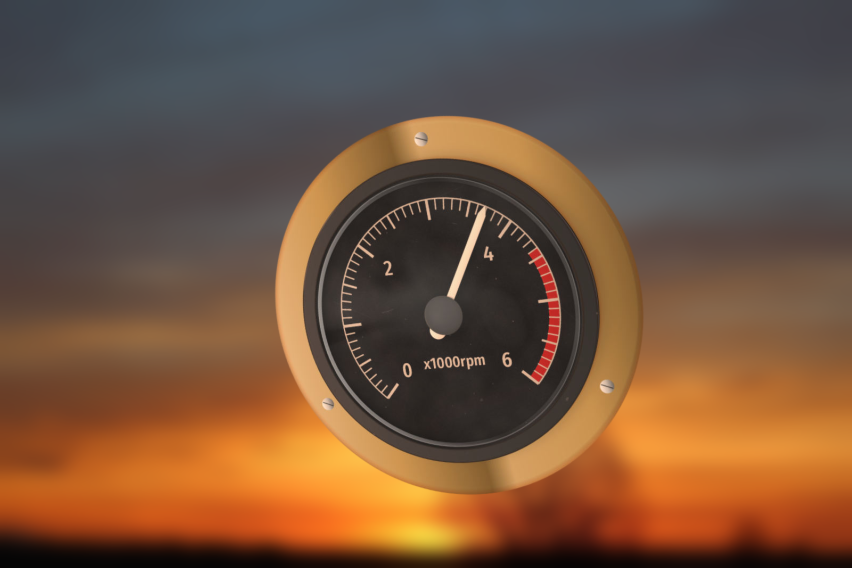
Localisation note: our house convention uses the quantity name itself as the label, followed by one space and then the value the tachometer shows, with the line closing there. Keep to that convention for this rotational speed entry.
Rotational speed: 3700 rpm
